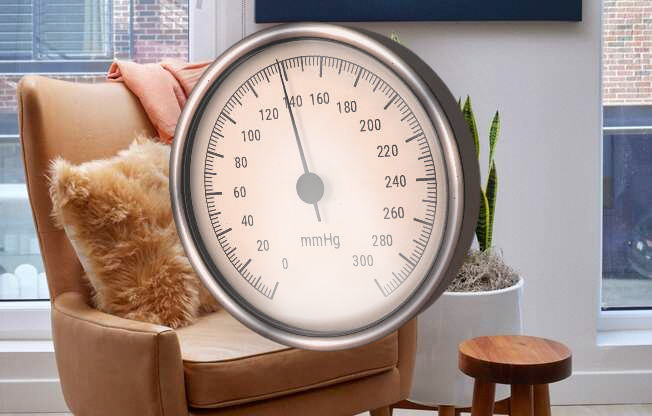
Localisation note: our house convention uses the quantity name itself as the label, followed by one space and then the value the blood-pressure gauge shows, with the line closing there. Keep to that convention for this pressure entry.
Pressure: 140 mmHg
